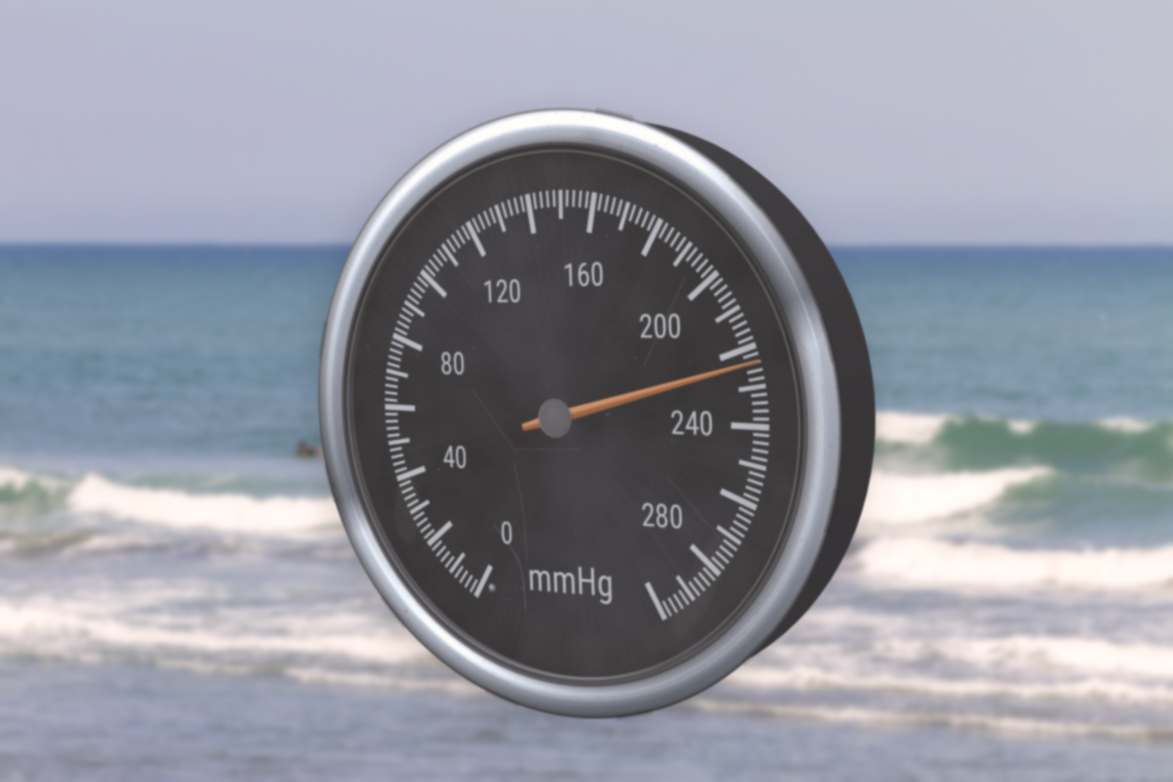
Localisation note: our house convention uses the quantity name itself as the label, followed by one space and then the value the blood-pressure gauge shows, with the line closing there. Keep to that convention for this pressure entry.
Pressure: 224 mmHg
